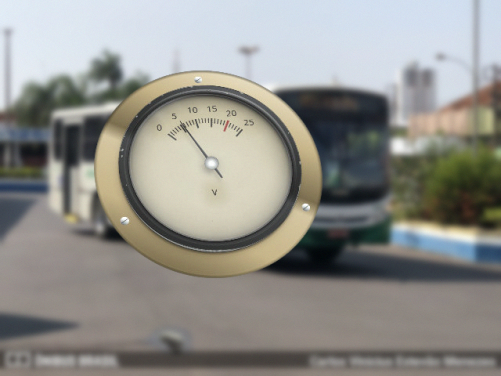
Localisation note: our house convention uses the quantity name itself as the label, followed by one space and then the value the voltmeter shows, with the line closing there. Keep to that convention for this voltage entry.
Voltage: 5 V
